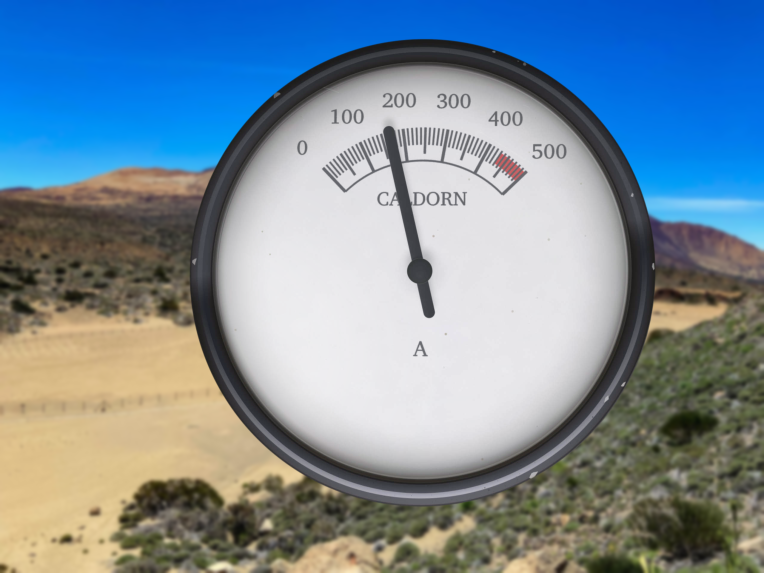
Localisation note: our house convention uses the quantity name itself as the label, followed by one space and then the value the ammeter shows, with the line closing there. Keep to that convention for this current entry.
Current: 170 A
